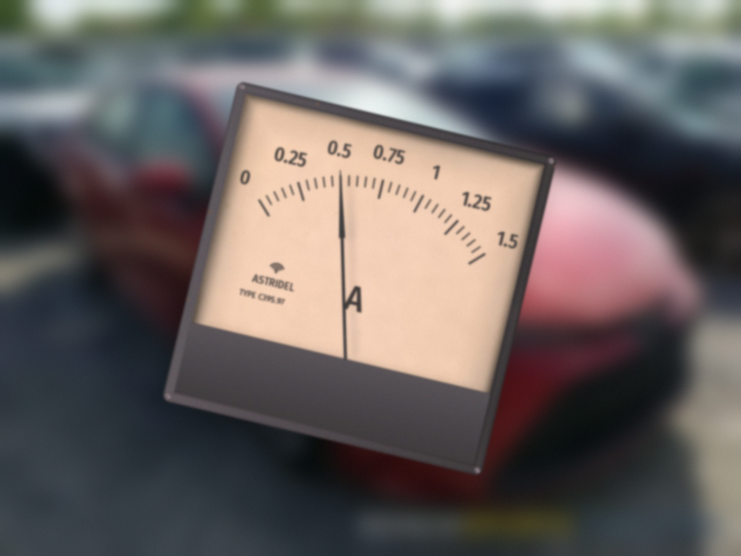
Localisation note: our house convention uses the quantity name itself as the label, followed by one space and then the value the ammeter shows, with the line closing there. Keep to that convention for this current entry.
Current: 0.5 A
